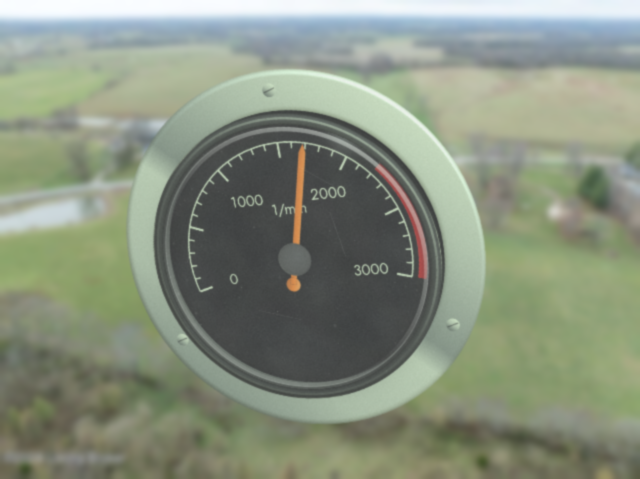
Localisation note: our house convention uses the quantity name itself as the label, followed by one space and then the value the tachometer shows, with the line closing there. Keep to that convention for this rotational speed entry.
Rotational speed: 1700 rpm
